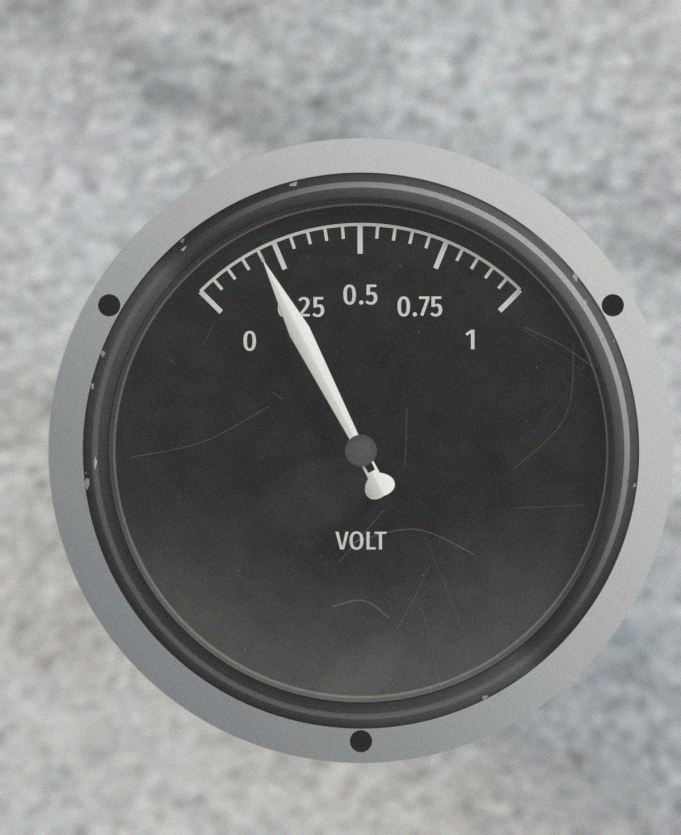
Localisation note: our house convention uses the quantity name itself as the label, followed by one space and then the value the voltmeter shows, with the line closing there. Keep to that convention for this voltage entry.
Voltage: 0.2 V
